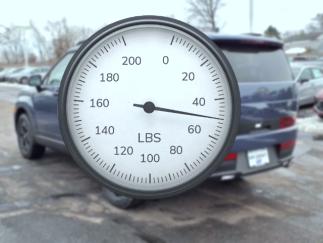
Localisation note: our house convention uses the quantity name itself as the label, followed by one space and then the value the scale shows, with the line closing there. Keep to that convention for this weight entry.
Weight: 50 lb
